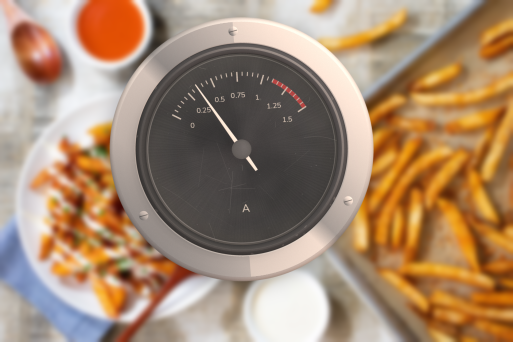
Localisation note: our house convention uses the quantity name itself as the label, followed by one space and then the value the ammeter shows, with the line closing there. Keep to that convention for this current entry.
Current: 0.35 A
